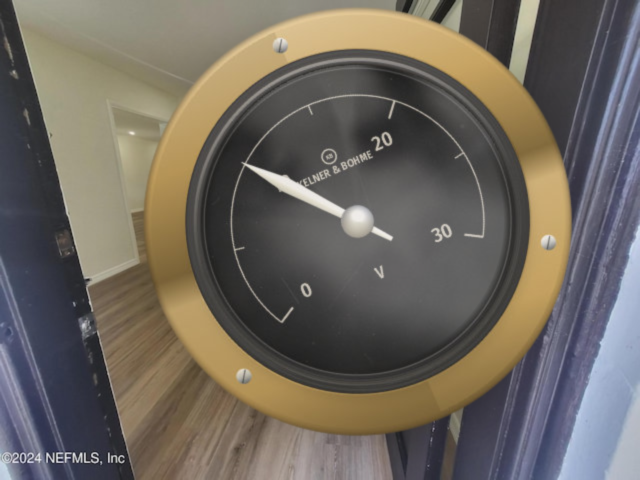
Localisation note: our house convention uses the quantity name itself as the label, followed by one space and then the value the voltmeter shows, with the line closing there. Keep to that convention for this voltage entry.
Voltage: 10 V
